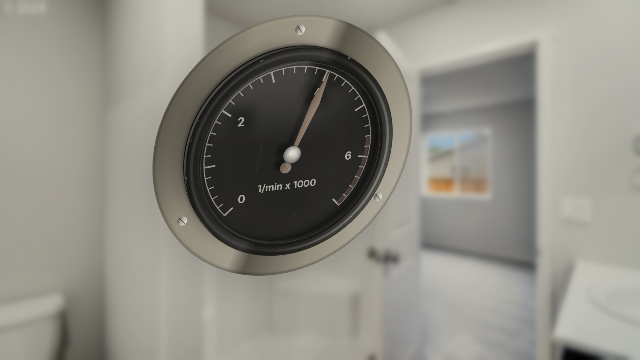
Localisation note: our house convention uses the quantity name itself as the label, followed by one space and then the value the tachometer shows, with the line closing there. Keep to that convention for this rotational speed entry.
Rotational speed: 4000 rpm
